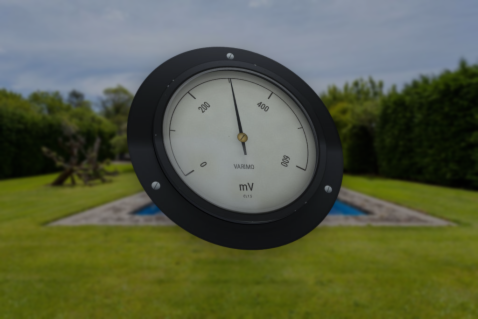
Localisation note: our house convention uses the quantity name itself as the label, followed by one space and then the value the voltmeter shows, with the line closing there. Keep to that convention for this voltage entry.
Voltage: 300 mV
